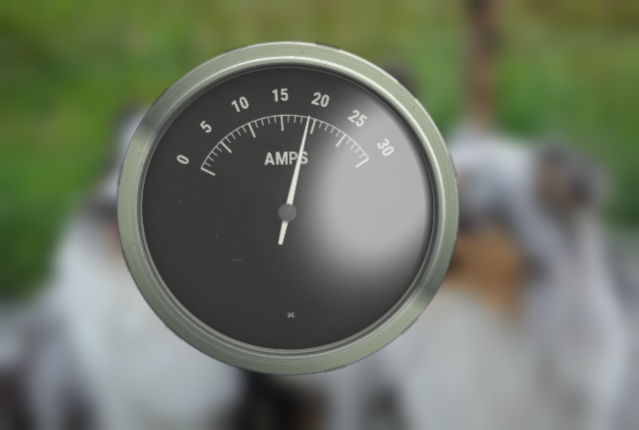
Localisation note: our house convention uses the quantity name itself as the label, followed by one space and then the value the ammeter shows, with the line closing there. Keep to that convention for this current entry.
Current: 19 A
